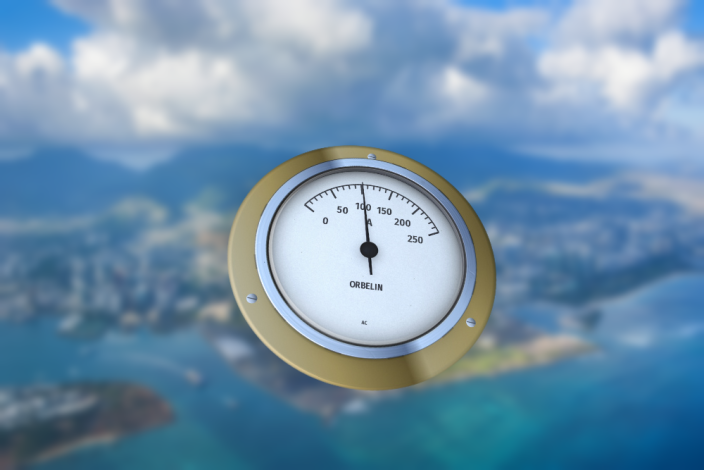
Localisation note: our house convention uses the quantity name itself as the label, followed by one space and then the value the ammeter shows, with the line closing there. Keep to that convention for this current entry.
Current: 100 A
